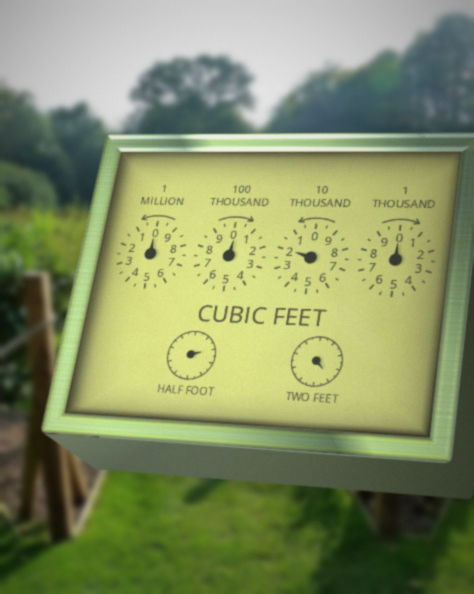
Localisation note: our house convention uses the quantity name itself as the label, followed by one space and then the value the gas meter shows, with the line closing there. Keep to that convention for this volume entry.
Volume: 2000 ft³
